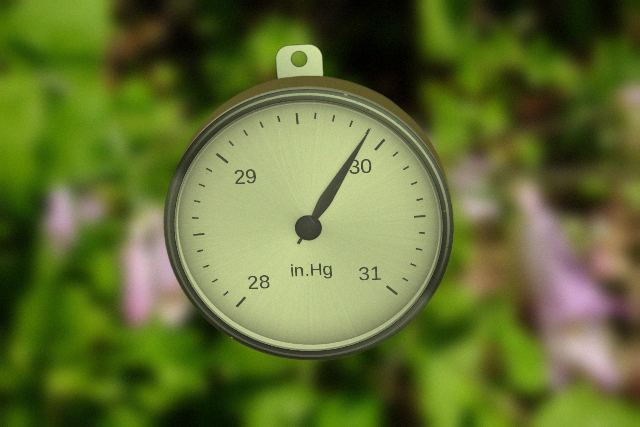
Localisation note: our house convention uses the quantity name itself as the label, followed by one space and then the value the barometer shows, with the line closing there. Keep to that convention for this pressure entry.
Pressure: 29.9 inHg
